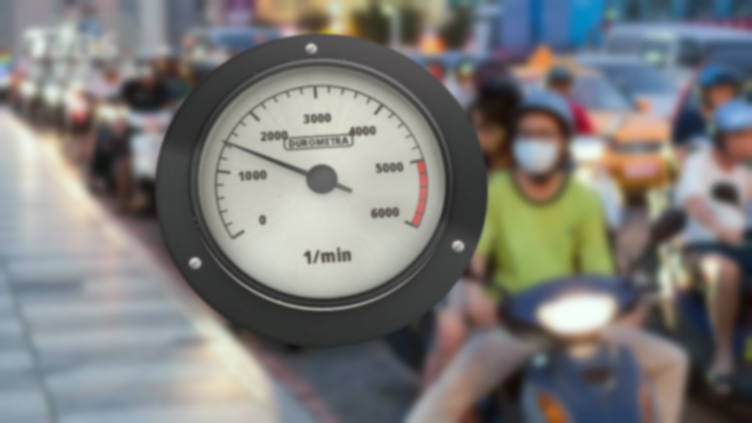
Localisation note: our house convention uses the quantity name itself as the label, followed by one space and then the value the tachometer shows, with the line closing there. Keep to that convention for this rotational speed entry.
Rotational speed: 1400 rpm
